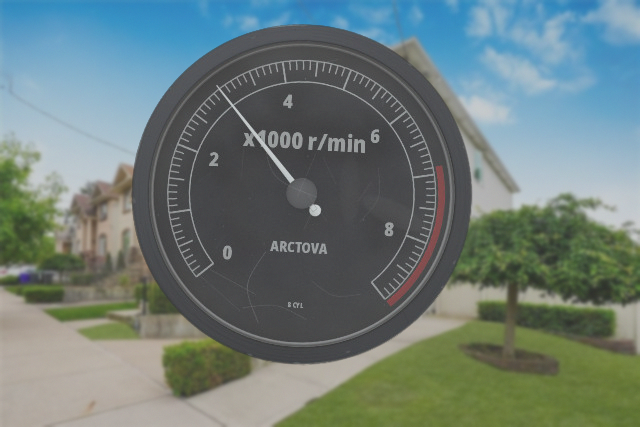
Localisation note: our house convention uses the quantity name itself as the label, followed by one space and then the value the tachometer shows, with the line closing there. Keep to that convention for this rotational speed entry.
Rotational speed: 3000 rpm
